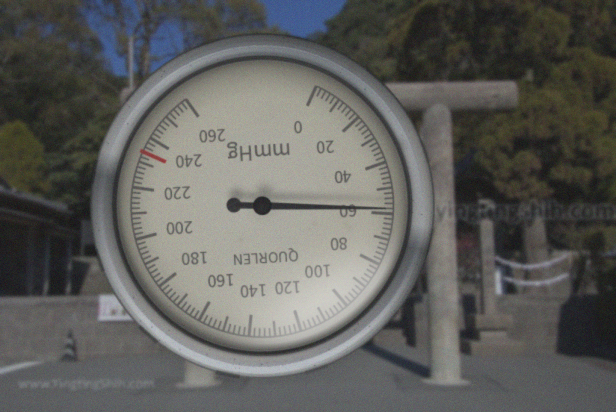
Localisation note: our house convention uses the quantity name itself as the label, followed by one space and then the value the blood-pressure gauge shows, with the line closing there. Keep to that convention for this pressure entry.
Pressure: 58 mmHg
